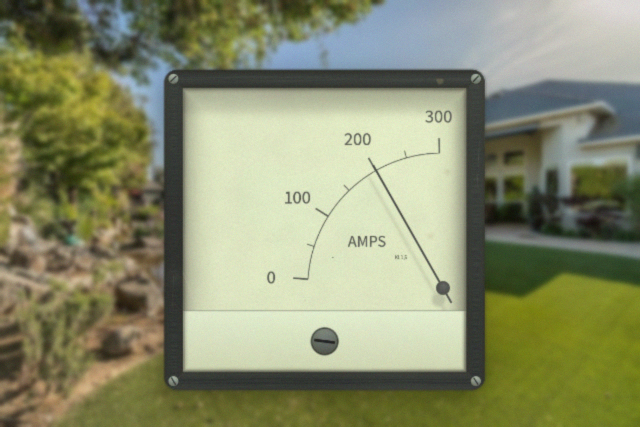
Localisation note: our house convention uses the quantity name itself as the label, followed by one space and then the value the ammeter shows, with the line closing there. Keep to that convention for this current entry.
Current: 200 A
